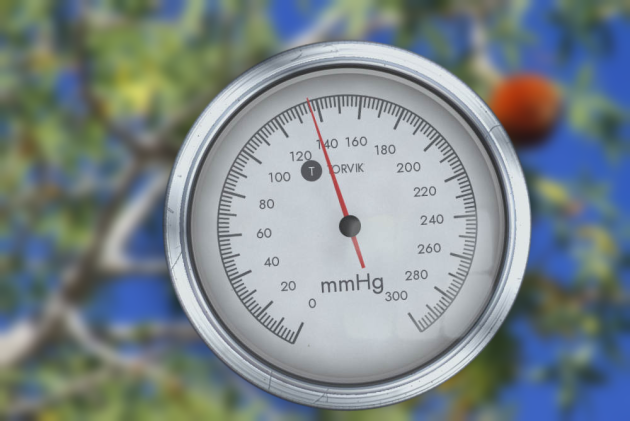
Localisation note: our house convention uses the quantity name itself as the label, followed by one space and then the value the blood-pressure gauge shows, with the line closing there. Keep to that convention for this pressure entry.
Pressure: 136 mmHg
